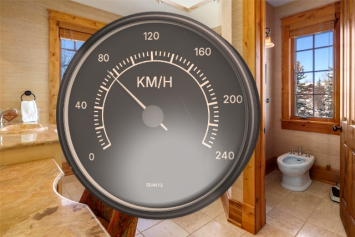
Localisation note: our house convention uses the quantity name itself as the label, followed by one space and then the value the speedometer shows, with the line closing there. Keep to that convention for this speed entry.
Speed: 76 km/h
